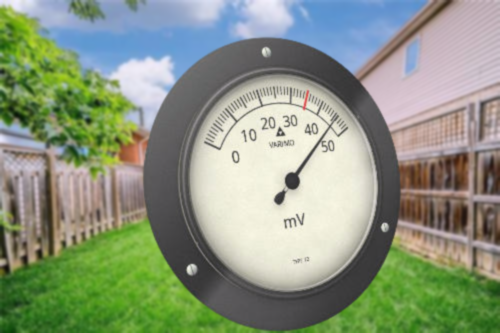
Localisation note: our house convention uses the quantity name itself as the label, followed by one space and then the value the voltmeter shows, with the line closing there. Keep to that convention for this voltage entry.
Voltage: 45 mV
